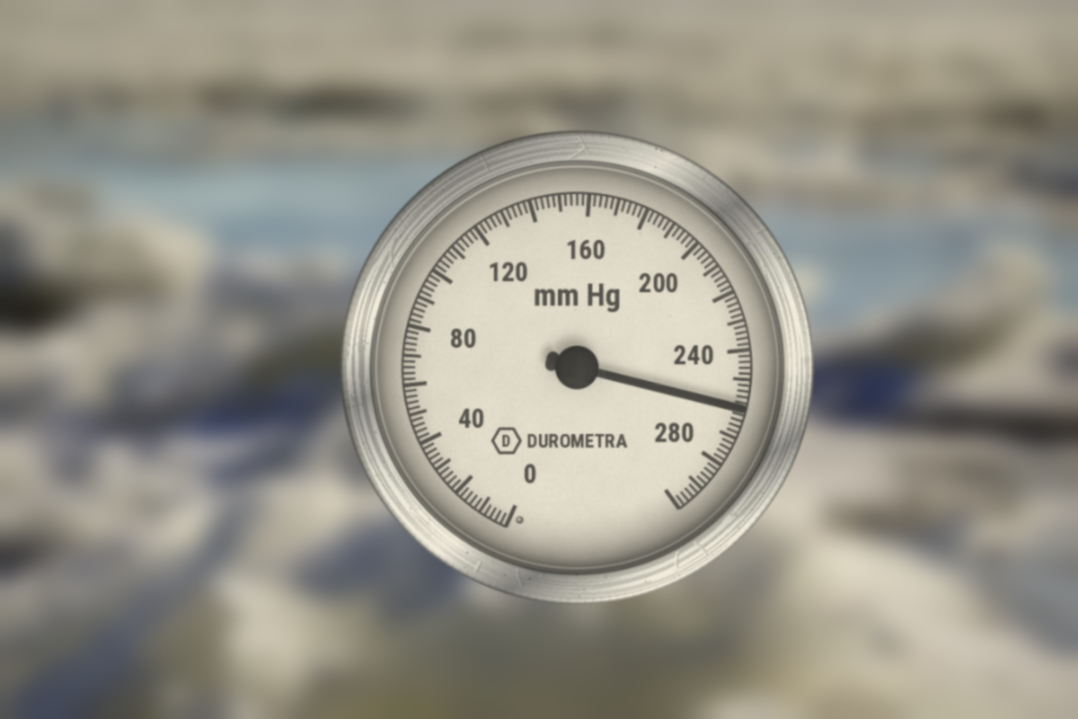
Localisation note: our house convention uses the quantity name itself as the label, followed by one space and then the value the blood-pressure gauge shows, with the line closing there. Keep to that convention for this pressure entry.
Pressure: 260 mmHg
